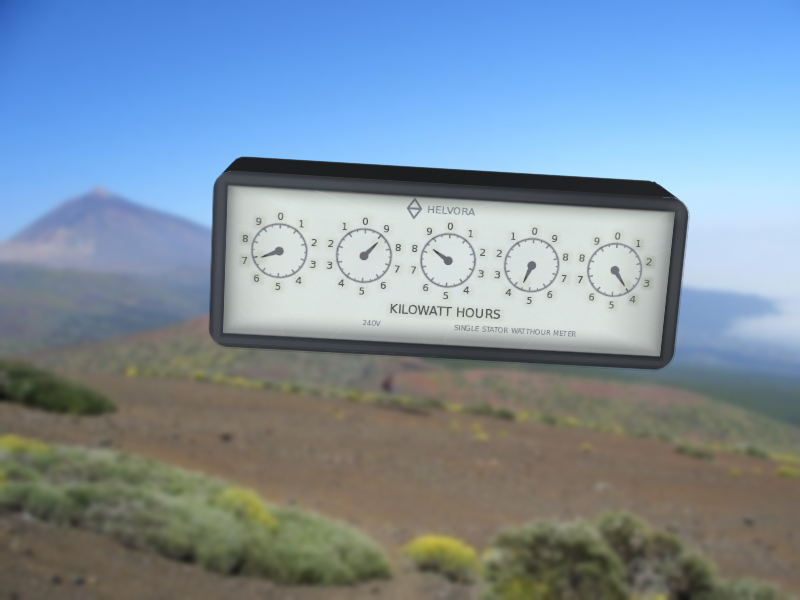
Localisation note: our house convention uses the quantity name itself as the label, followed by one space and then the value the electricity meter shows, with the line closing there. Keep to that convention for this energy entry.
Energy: 68844 kWh
